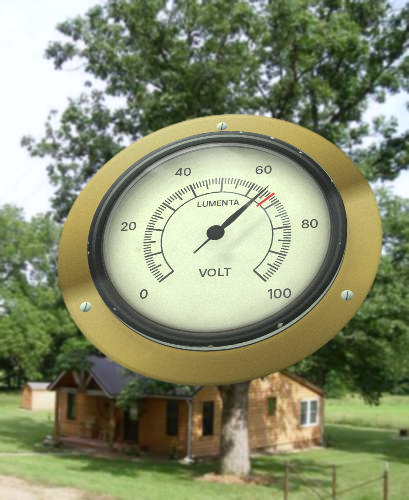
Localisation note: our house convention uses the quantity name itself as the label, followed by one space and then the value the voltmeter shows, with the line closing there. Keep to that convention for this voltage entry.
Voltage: 65 V
